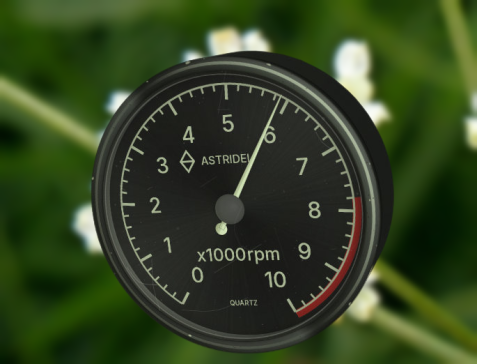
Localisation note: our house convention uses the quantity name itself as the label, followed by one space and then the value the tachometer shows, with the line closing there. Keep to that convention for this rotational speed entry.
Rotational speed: 5900 rpm
